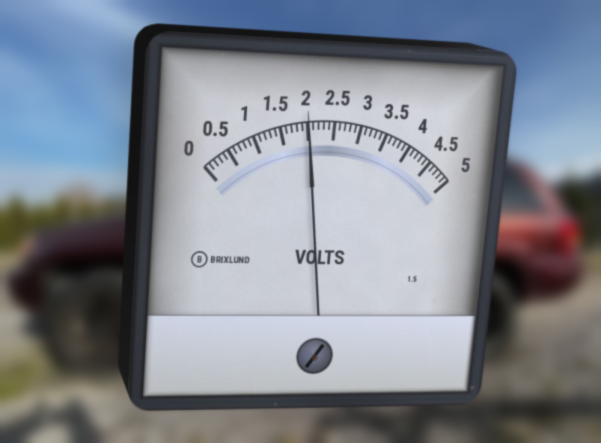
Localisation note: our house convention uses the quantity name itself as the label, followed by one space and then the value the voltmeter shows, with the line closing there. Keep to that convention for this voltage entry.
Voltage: 2 V
